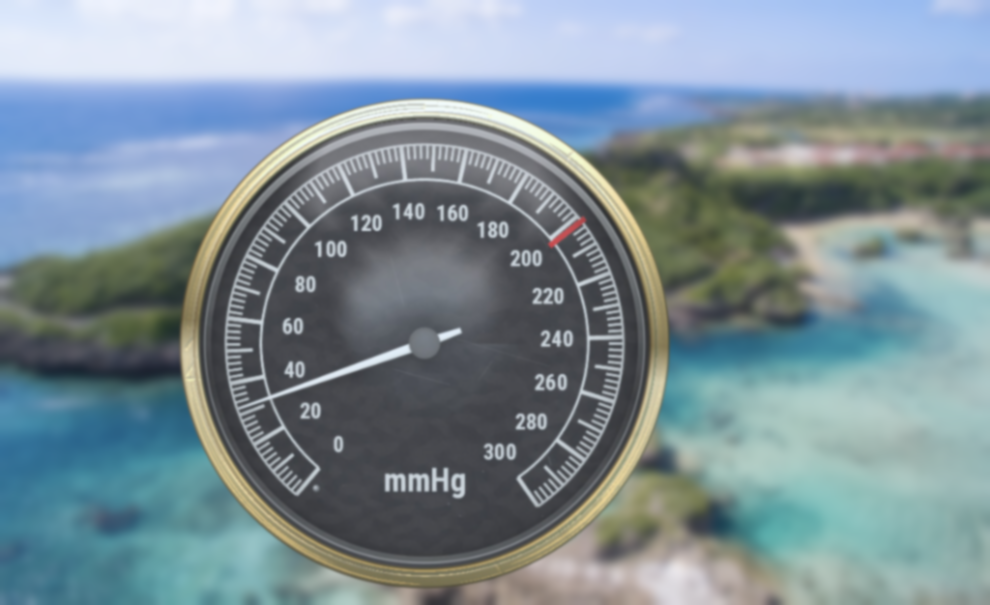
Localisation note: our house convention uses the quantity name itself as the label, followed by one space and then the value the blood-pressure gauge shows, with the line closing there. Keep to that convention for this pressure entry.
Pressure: 32 mmHg
